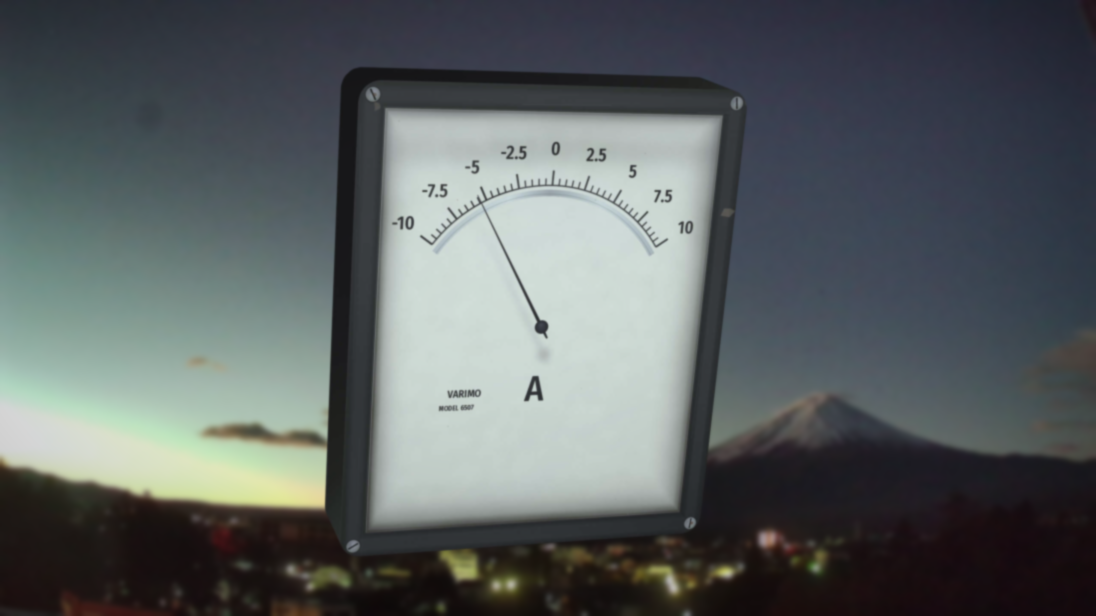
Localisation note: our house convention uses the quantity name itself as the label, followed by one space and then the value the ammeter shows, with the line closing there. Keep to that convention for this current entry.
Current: -5.5 A
